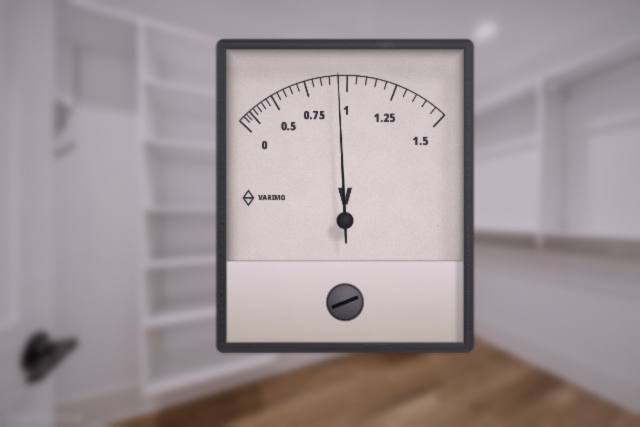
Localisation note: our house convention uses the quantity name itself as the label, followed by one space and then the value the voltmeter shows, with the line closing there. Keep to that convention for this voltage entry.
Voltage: 0.95 V
